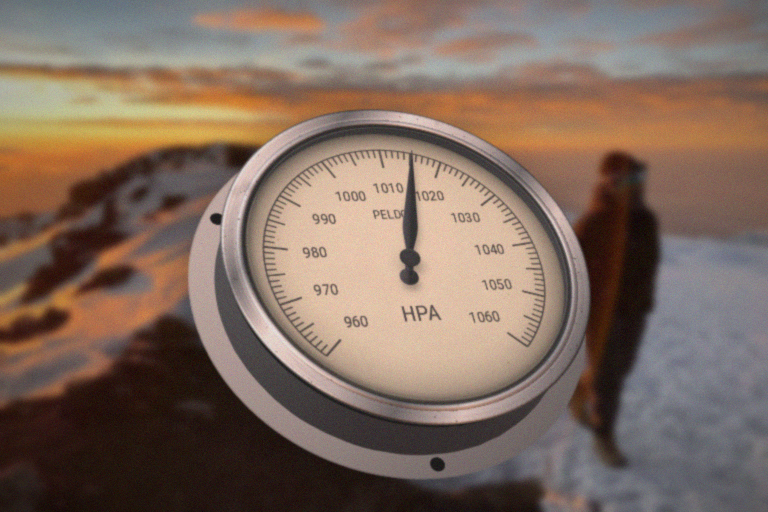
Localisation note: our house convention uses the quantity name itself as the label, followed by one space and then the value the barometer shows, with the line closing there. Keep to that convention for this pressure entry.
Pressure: 1015 hPa
